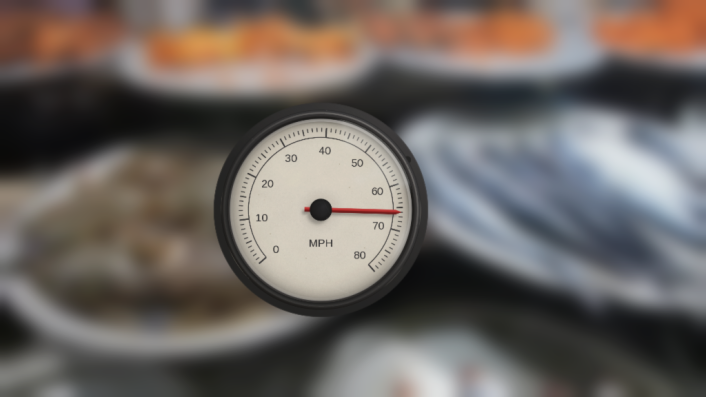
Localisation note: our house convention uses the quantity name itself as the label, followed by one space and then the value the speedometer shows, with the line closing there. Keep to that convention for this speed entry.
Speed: 66 mph
